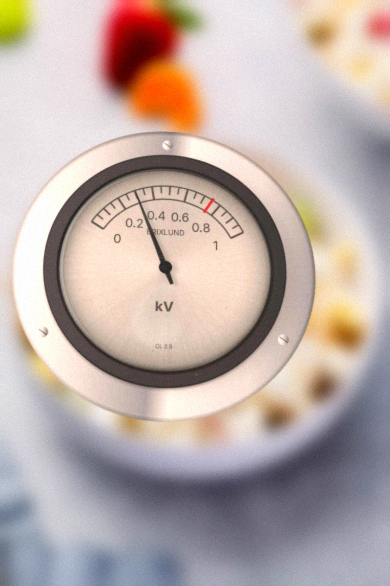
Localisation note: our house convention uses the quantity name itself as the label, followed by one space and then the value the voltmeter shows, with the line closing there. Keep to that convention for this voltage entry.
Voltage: 0.3 kV
